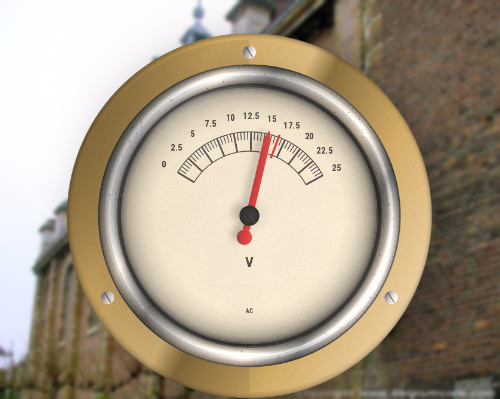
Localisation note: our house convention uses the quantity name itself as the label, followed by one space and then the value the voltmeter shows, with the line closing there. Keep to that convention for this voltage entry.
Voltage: 15 V
